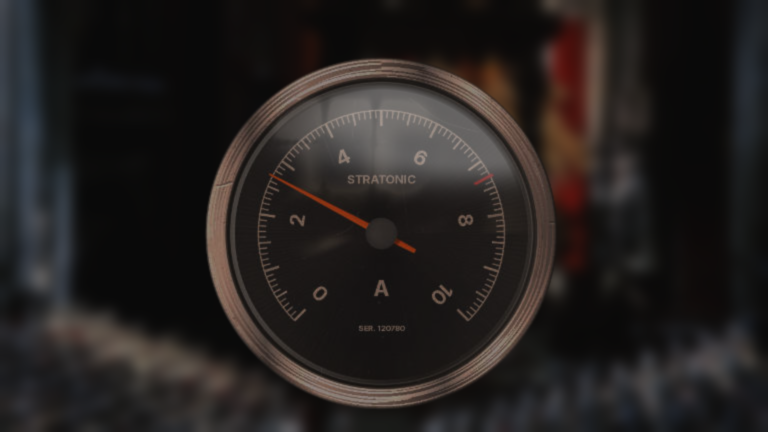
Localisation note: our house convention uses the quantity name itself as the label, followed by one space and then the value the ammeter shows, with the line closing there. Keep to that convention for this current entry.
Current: 2.7 A
